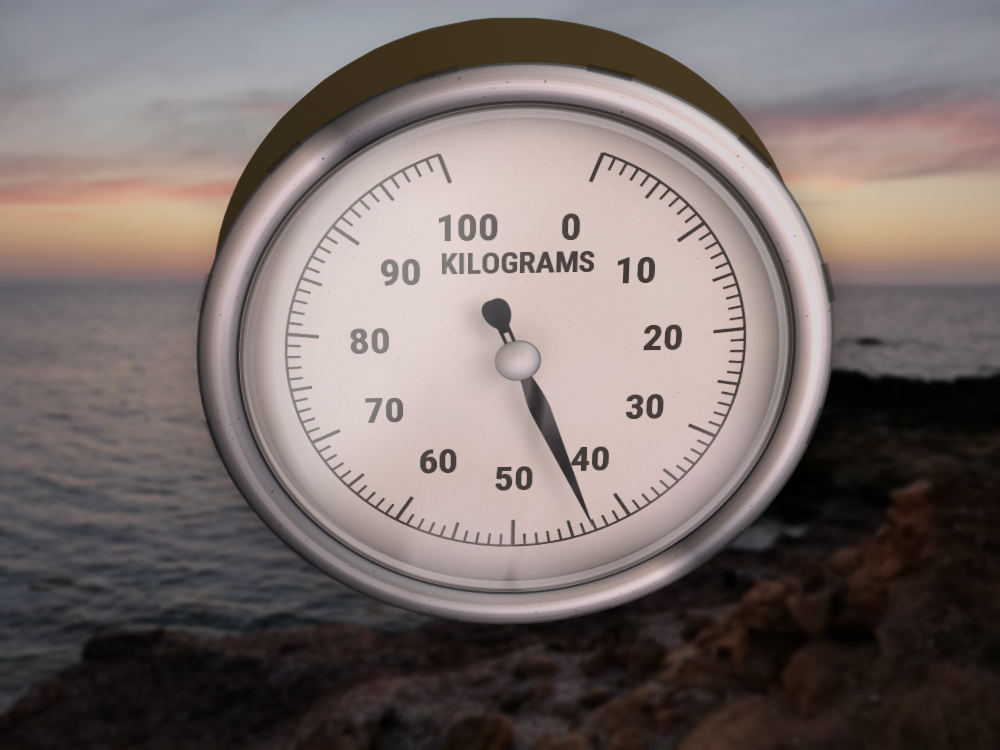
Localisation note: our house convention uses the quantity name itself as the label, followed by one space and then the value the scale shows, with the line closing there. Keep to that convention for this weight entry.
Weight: 43 kg
